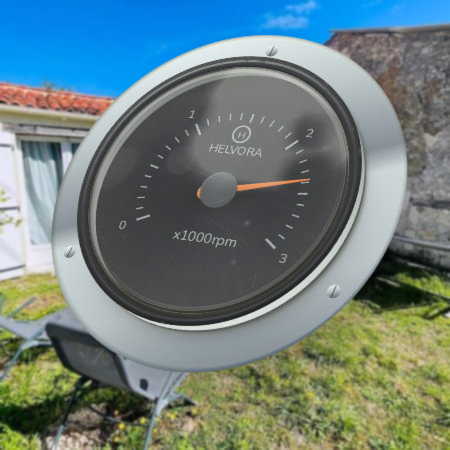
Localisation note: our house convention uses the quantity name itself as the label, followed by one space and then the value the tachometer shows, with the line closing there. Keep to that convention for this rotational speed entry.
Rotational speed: 2400 rpm
